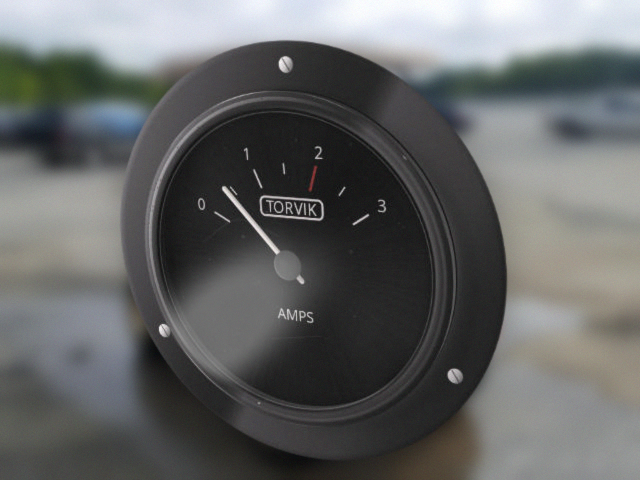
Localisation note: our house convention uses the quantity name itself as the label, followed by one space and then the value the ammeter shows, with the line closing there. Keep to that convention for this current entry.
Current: 0.5 A
